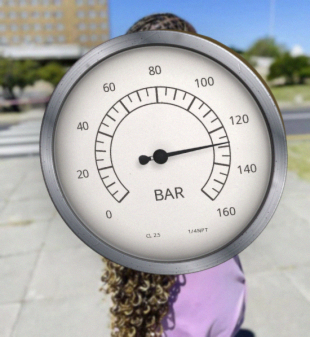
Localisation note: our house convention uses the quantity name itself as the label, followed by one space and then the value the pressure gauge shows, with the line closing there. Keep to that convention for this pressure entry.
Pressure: 127.5 bar
